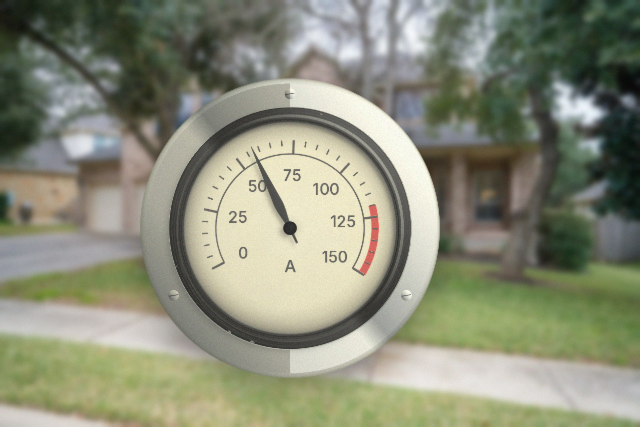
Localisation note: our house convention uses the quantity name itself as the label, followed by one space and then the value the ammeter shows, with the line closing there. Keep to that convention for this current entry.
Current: 57.5 A
